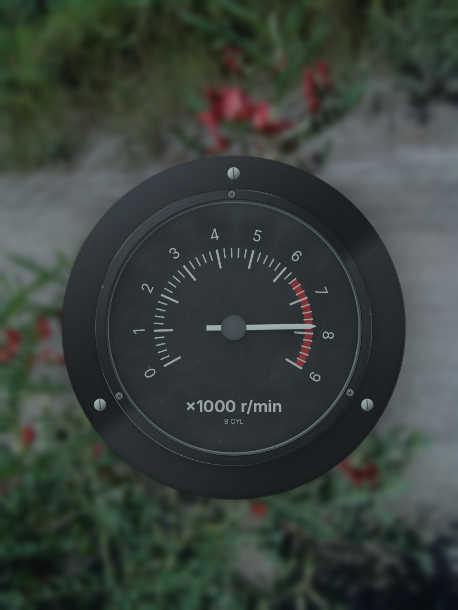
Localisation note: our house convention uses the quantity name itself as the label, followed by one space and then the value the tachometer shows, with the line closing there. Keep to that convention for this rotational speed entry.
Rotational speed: 7800 rpm
